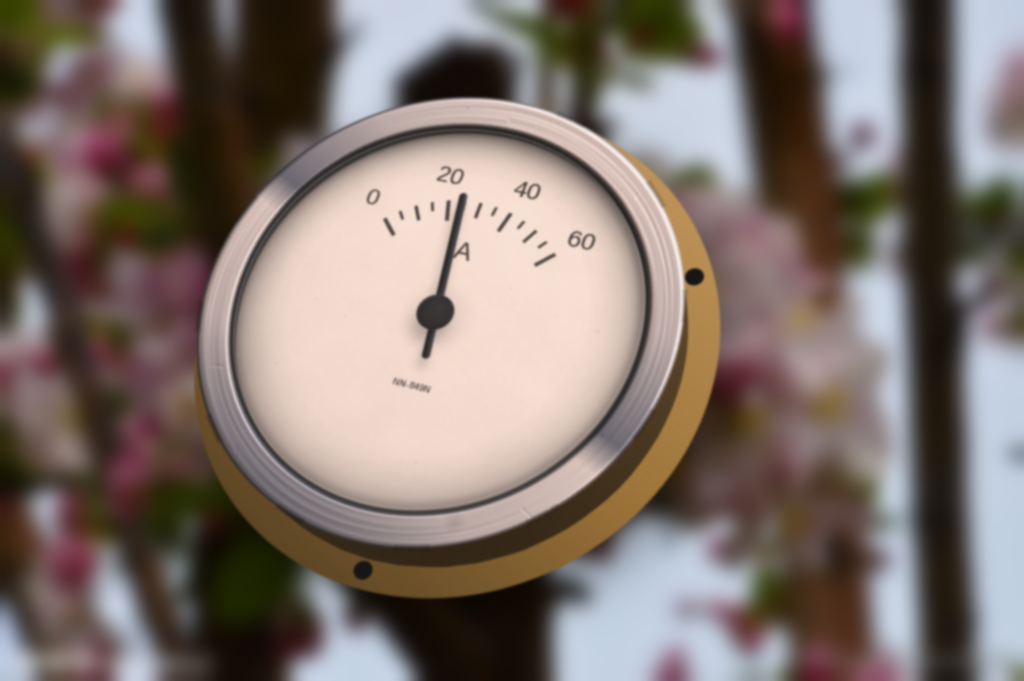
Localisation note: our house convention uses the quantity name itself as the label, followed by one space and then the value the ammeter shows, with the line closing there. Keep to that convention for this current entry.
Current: 25 A
